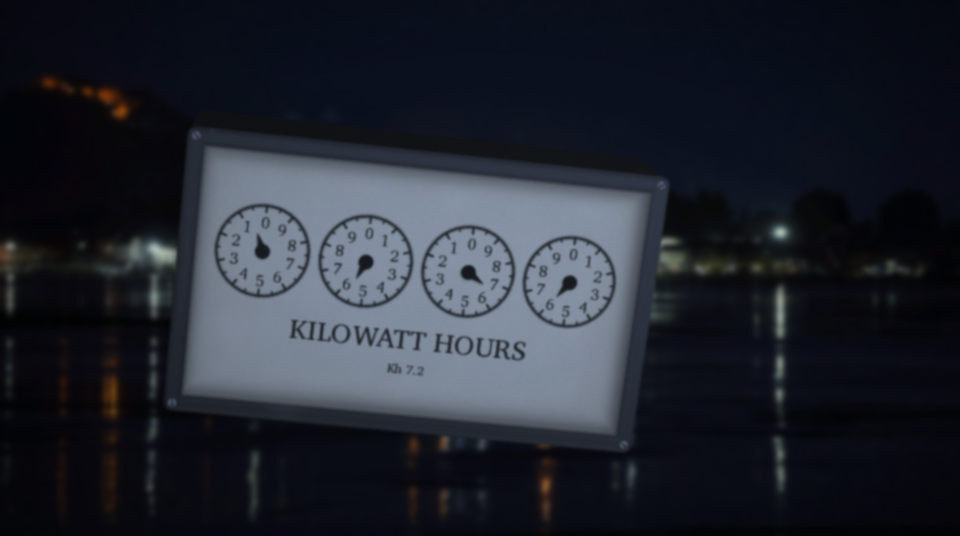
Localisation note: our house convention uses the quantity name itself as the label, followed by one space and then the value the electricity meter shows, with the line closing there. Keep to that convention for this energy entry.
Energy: 566 kWh
